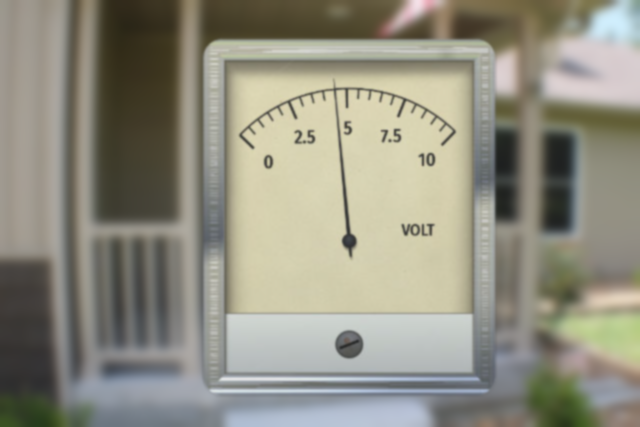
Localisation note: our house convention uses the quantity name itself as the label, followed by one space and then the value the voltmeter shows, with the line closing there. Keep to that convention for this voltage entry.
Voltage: 4.5 V
